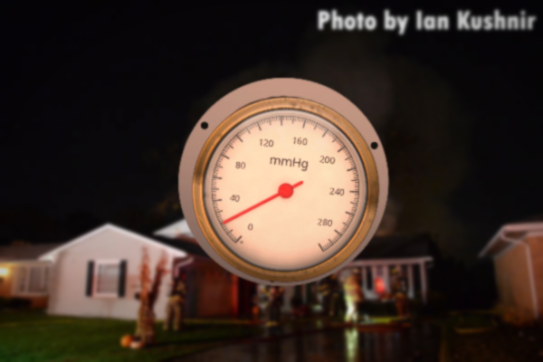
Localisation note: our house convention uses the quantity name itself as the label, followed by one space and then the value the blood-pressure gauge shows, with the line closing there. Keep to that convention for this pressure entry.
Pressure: 20 mmHg
